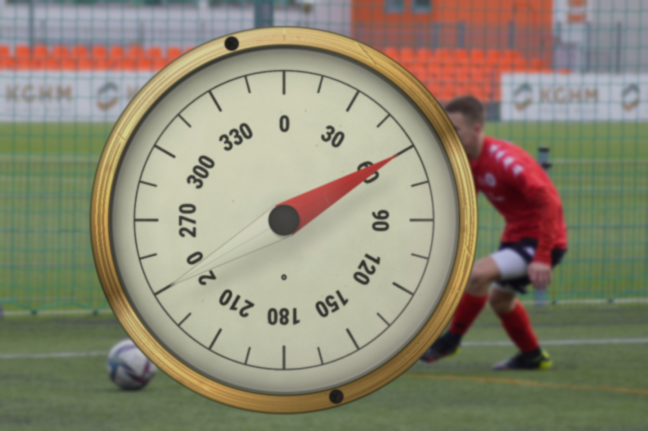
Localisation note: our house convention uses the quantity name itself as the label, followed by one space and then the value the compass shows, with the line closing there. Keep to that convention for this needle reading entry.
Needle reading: 60 °
